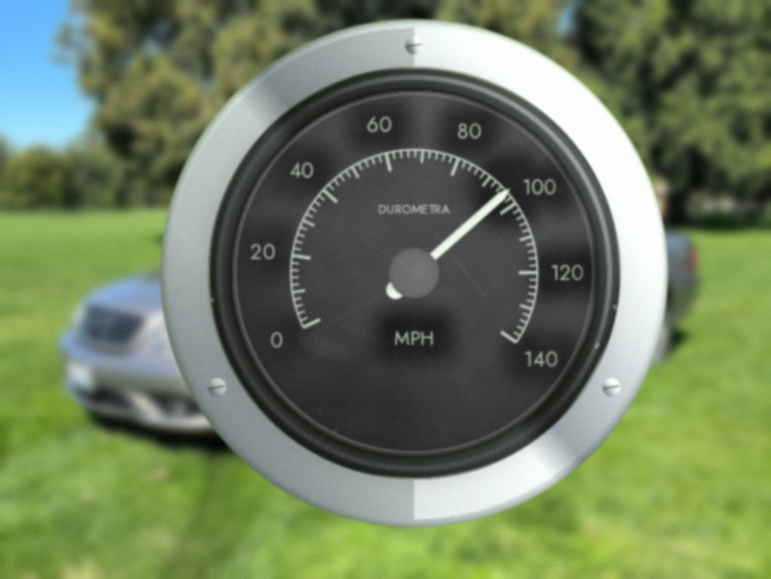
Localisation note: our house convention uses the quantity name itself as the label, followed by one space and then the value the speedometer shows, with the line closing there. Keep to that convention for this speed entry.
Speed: 96 mph
